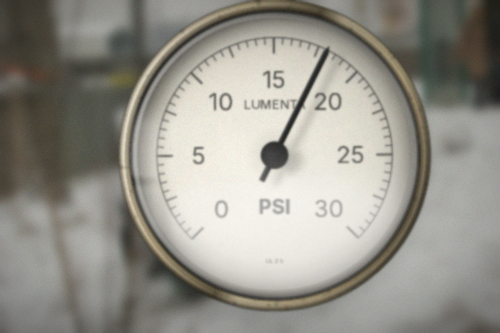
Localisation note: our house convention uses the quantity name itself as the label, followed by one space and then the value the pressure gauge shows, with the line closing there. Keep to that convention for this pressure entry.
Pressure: 18 psi
